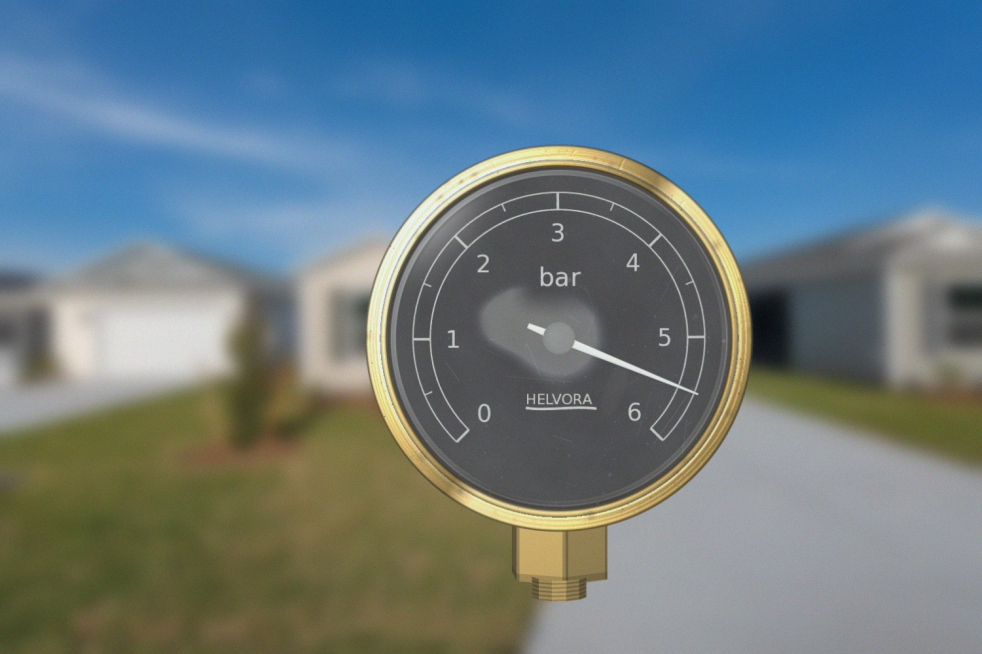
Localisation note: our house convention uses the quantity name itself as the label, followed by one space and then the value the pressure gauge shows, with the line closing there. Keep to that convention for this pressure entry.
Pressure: 5.5 bar
